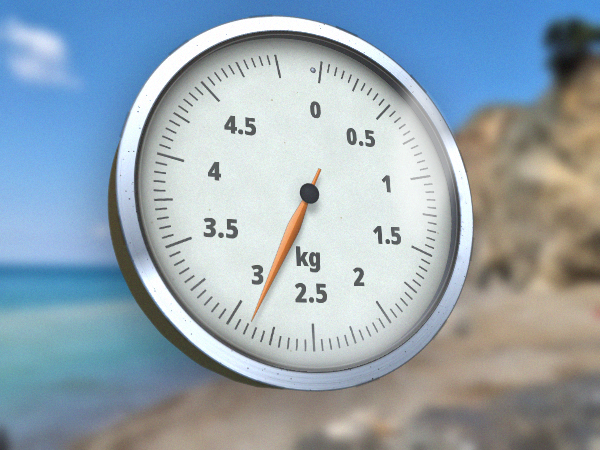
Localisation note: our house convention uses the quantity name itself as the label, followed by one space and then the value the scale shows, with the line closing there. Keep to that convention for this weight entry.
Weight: 2.9 kg
